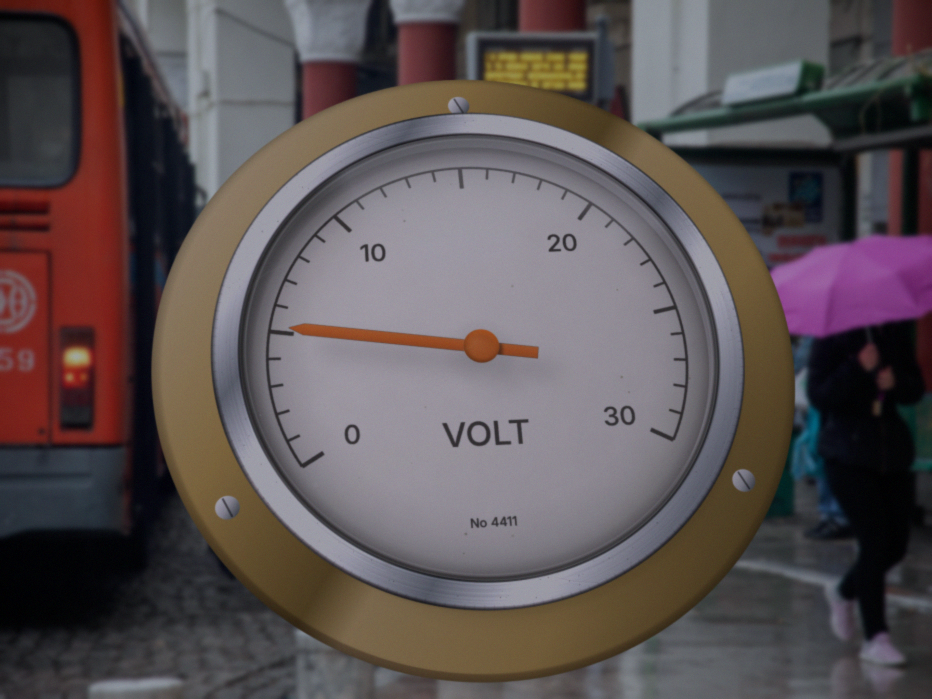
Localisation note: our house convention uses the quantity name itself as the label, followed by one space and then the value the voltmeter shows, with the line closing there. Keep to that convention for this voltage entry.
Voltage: 5 V
